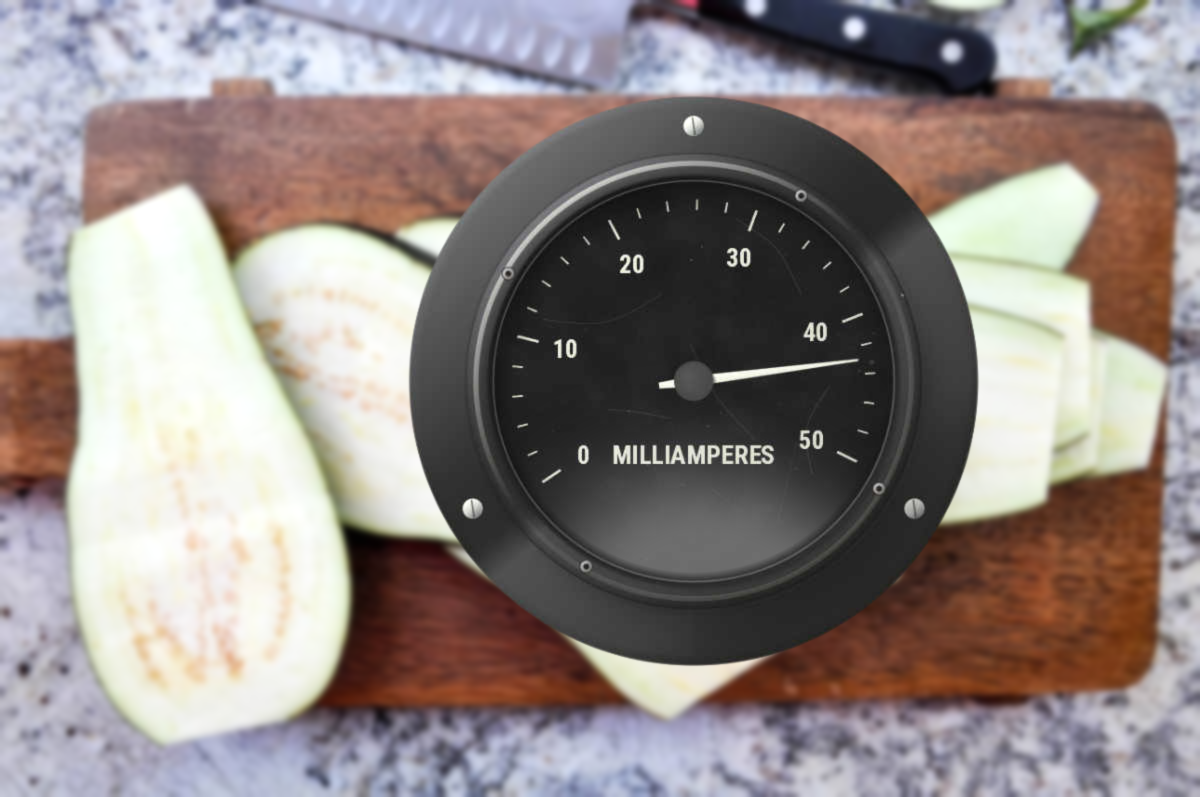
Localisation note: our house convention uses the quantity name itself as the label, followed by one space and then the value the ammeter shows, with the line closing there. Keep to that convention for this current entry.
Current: 43 mA
